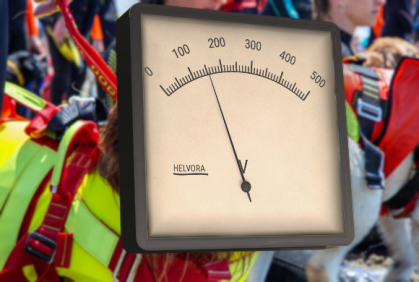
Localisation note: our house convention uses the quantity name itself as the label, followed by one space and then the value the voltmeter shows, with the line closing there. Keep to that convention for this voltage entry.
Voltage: 150 V
